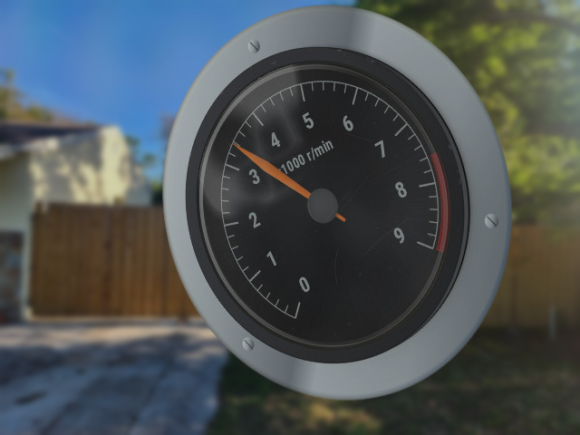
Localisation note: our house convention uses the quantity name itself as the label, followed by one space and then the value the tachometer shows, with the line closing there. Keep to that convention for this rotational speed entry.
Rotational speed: 3400 rpm
